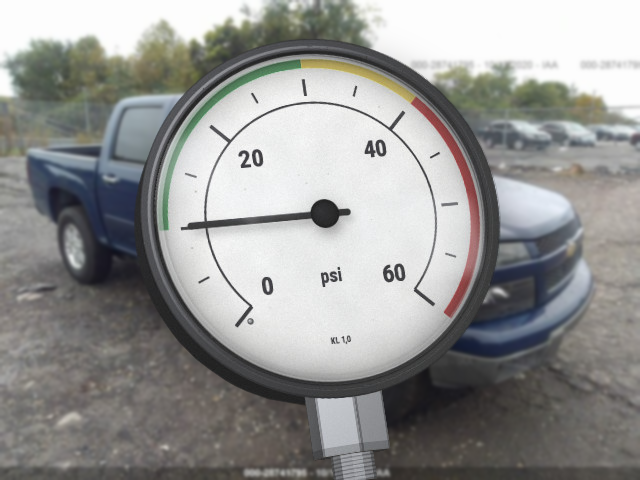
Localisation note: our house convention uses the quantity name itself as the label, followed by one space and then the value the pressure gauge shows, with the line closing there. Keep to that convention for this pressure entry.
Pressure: 10 psi
